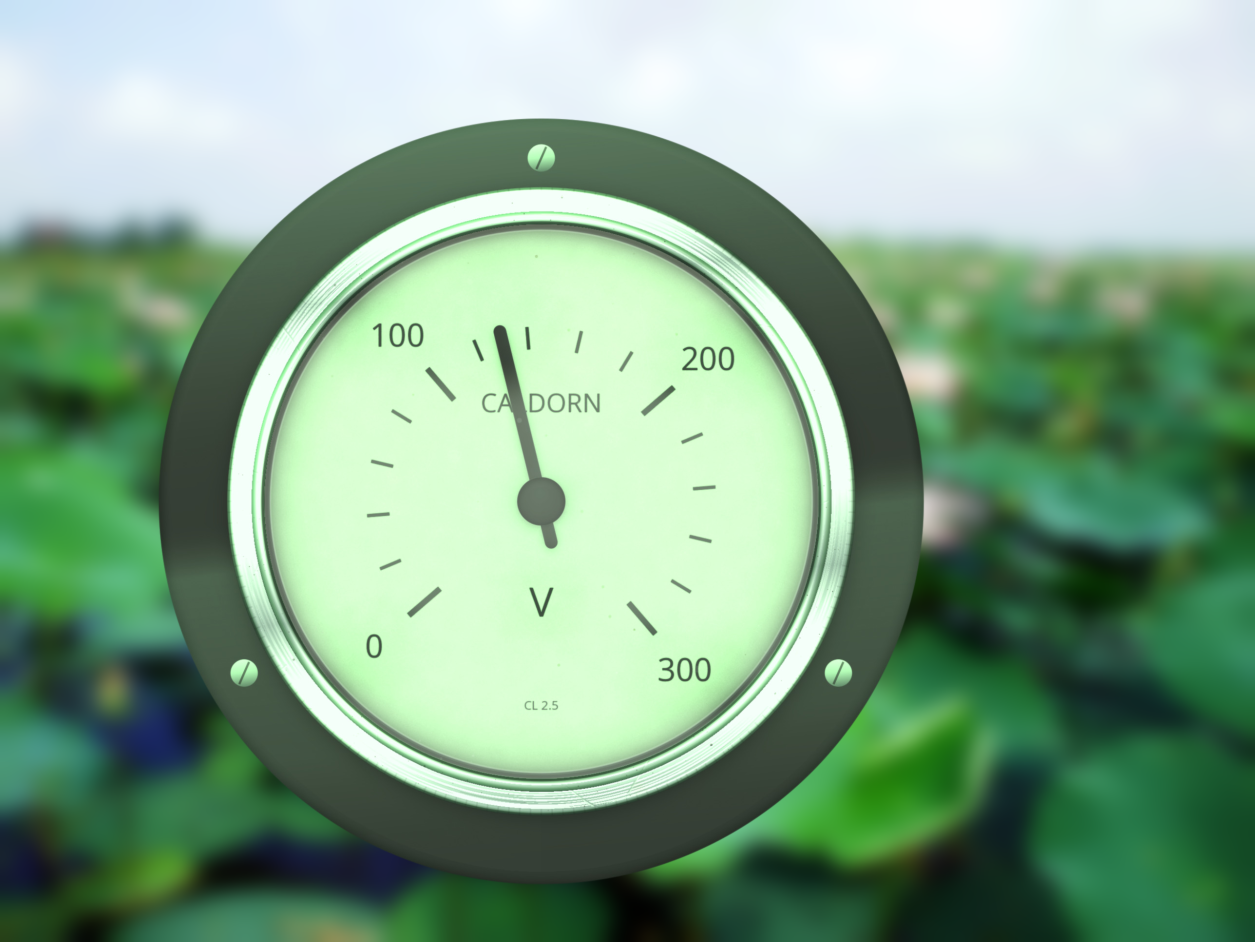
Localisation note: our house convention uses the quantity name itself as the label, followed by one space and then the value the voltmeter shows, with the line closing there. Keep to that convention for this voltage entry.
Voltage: 130 V
